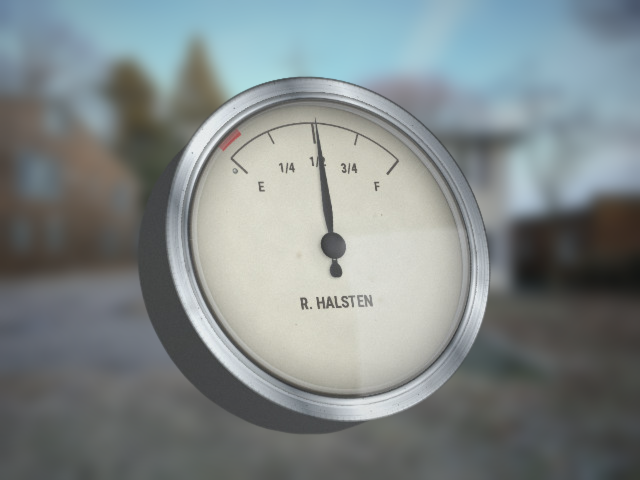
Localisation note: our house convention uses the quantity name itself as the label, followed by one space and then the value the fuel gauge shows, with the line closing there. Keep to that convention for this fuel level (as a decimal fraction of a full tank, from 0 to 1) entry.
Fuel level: 0.5
